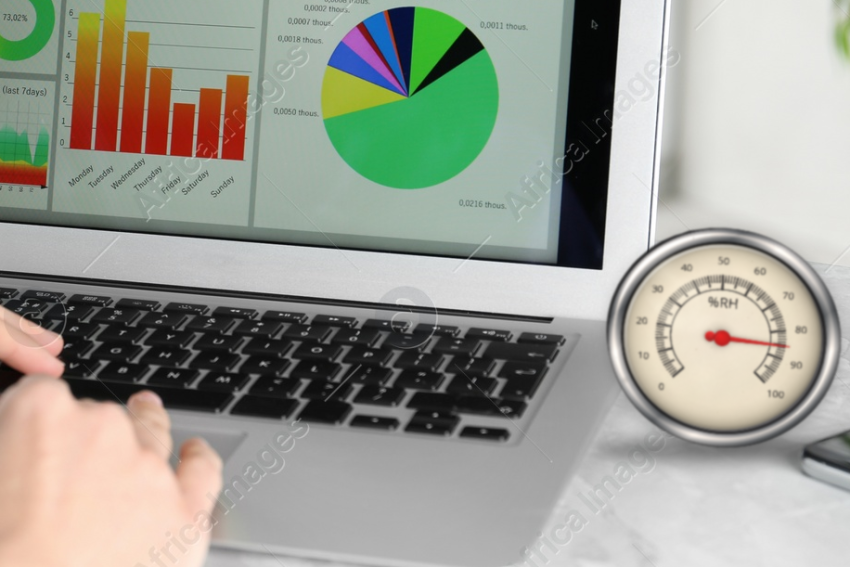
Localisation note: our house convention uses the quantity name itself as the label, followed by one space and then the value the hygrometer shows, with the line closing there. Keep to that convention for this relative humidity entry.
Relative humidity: 85 %
